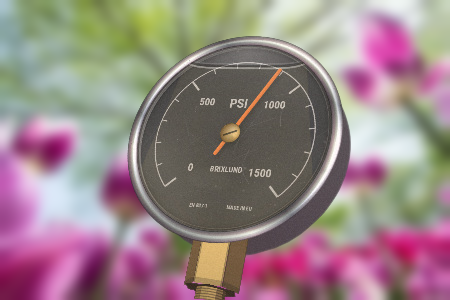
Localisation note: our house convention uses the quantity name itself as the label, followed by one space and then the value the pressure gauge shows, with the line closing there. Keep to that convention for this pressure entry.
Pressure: 900 psi
